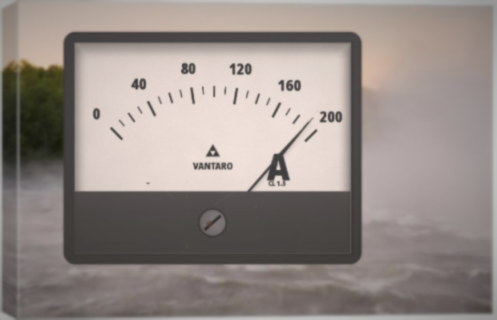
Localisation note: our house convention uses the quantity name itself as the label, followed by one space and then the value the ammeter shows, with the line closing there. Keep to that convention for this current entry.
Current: 190 A
